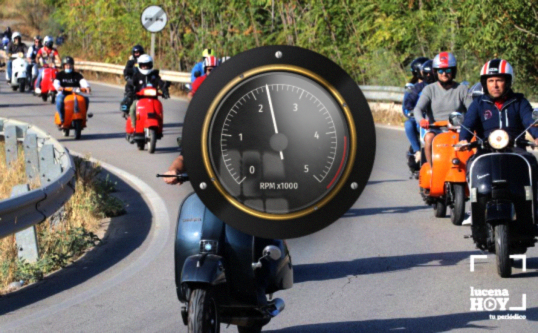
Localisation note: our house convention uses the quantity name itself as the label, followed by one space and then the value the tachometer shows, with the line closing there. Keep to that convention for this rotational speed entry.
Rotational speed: 2300 rpm
